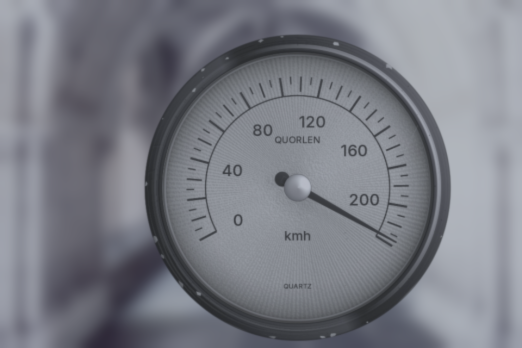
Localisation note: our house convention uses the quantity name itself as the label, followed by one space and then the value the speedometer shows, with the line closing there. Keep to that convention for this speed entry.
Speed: 217.5 km/h
